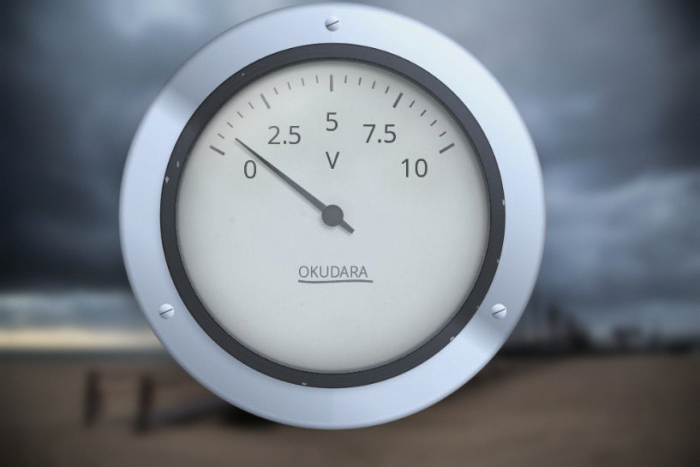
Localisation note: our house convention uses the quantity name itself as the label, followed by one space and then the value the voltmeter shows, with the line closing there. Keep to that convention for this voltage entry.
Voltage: 0.75 V
